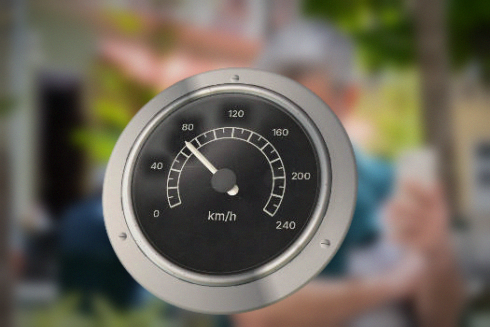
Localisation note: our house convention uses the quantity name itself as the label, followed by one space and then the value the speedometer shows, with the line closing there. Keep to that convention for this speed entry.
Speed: 70 km/h
